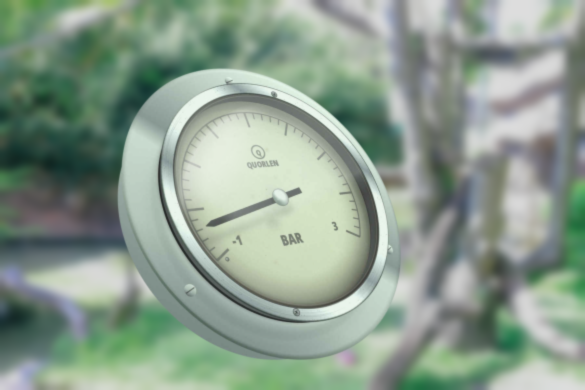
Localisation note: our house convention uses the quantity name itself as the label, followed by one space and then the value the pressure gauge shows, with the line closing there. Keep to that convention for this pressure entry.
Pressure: -0.7 bar
